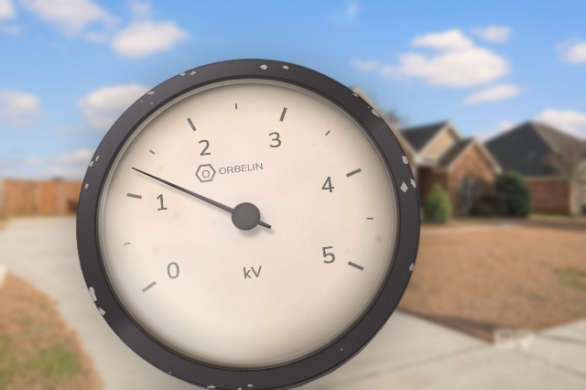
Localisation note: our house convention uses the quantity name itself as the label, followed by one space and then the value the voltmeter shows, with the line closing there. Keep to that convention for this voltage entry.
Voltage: 1.25 kV
